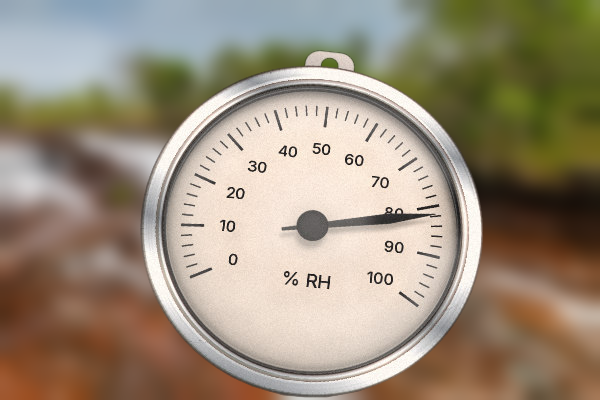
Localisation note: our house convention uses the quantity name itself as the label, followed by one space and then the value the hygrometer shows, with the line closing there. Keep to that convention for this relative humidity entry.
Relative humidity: 82 %
